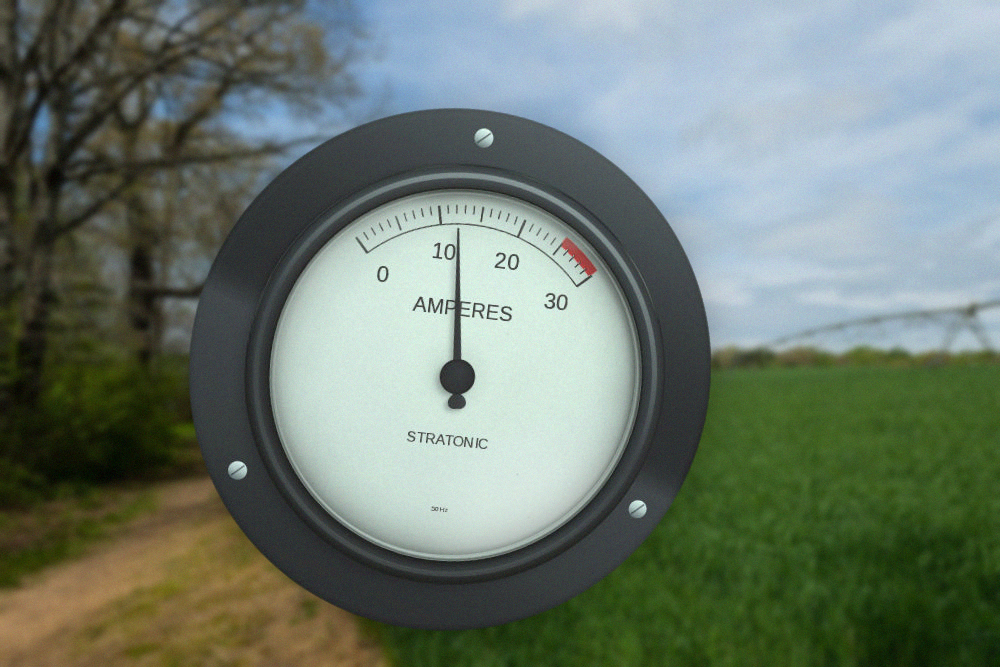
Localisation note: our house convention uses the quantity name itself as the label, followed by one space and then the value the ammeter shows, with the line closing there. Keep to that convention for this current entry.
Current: 12 A
